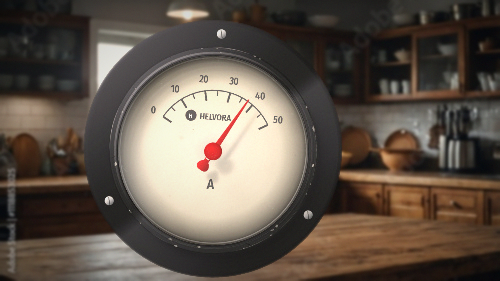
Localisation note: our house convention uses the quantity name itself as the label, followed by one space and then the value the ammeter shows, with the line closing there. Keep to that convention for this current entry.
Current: 37.5 A
